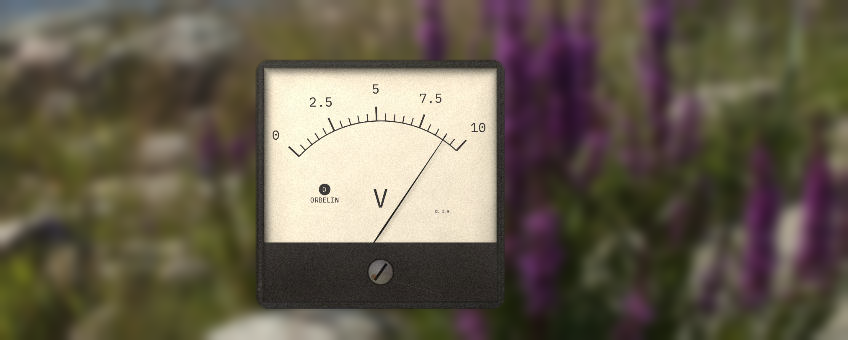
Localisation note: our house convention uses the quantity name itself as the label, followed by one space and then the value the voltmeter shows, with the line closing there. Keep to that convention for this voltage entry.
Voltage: 9 V
